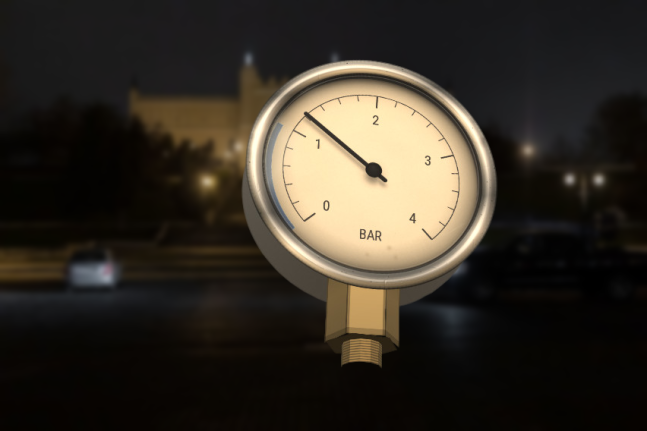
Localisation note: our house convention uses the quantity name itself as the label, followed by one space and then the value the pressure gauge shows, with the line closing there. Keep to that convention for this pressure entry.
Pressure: 1.2 bar
